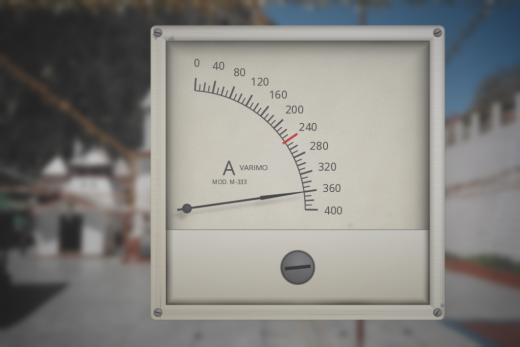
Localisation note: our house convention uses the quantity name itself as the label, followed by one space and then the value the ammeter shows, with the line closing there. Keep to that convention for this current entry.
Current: 360 A
